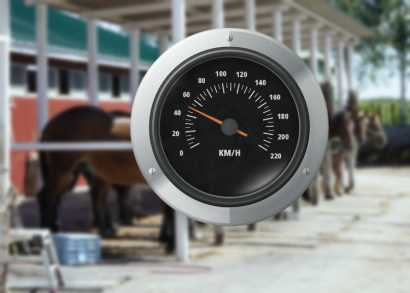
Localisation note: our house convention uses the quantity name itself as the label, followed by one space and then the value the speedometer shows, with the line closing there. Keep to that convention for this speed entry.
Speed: 50 km/h
